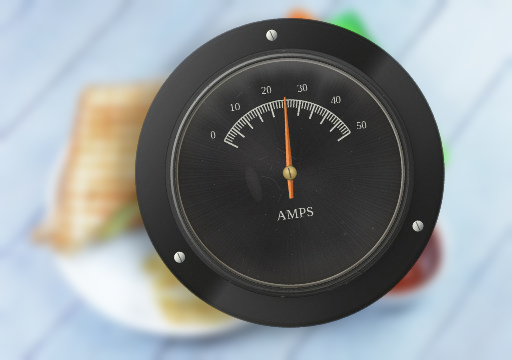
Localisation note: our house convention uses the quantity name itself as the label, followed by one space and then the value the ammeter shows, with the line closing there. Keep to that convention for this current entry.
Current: 25 A
